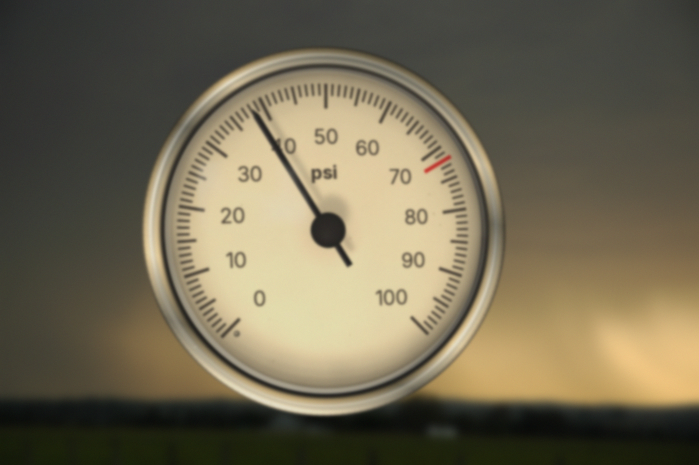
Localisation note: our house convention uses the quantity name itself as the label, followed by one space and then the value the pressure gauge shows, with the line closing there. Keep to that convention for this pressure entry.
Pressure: 38 psi
